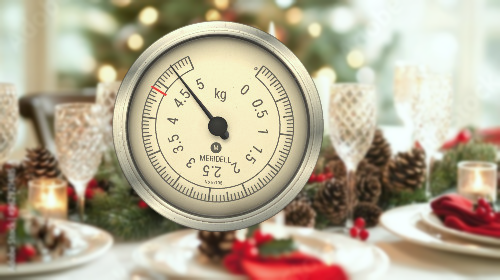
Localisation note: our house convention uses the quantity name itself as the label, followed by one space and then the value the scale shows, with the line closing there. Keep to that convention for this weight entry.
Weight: 4.75 kg
